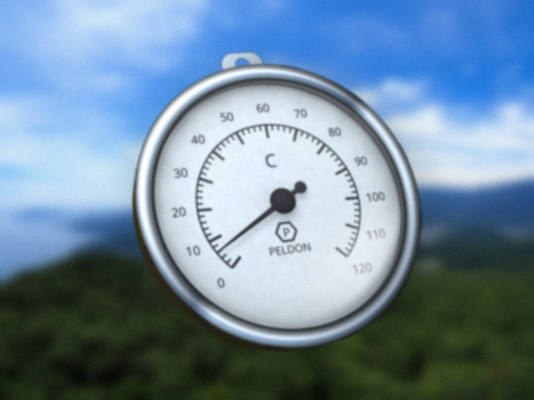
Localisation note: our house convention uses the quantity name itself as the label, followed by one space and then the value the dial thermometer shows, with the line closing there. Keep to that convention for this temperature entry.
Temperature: 6 °C
